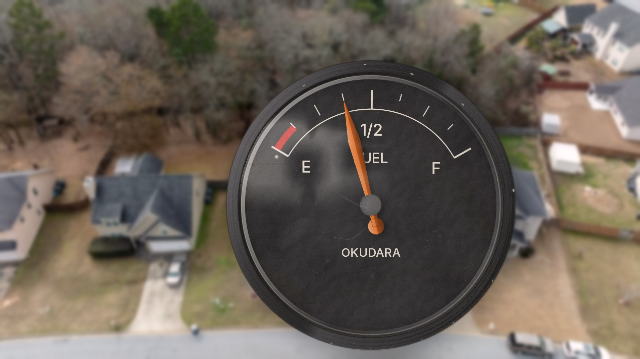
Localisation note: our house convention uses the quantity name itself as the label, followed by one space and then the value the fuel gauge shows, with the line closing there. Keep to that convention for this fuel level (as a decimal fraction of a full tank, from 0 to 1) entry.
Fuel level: 0.375
